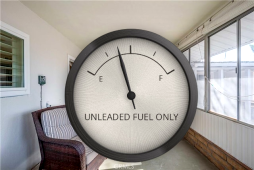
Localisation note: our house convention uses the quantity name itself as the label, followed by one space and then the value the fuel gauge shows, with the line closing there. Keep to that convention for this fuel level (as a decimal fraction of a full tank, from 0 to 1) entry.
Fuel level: 0.375
